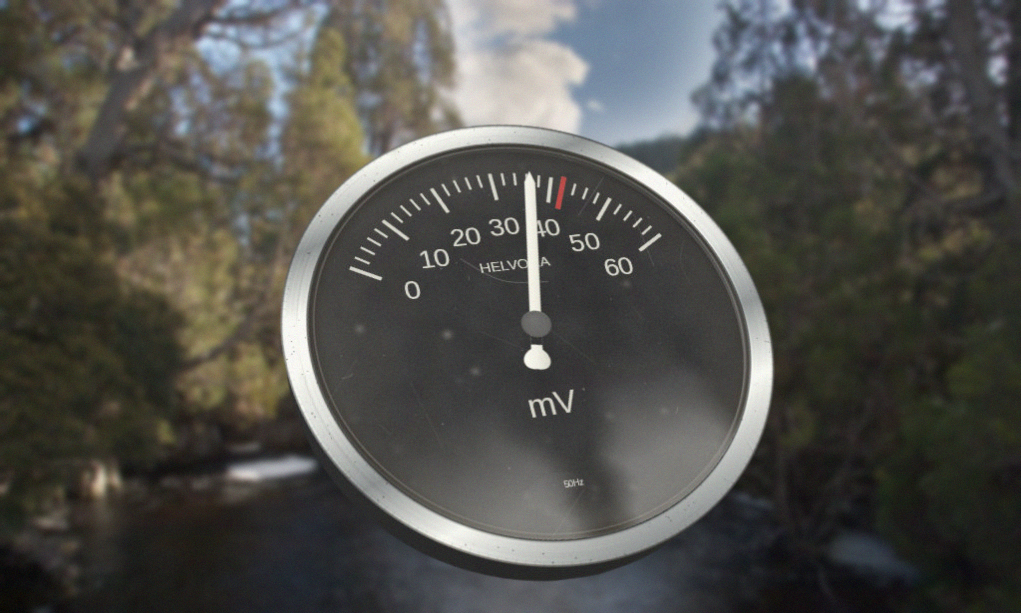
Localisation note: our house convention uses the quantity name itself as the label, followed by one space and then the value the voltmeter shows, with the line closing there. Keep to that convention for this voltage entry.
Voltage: 36 mV
